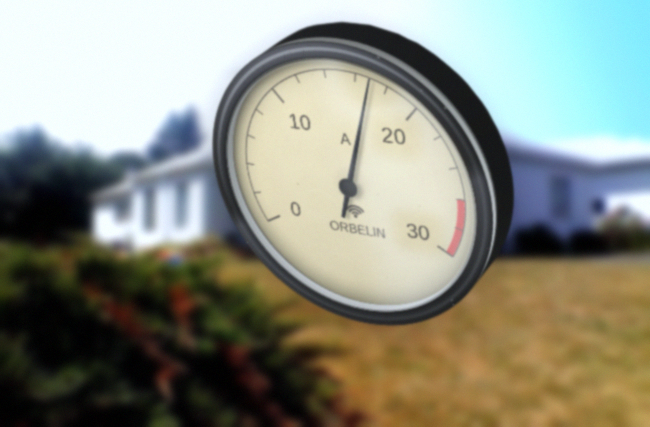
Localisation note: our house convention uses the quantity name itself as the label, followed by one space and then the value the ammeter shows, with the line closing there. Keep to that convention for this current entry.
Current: 17 A
